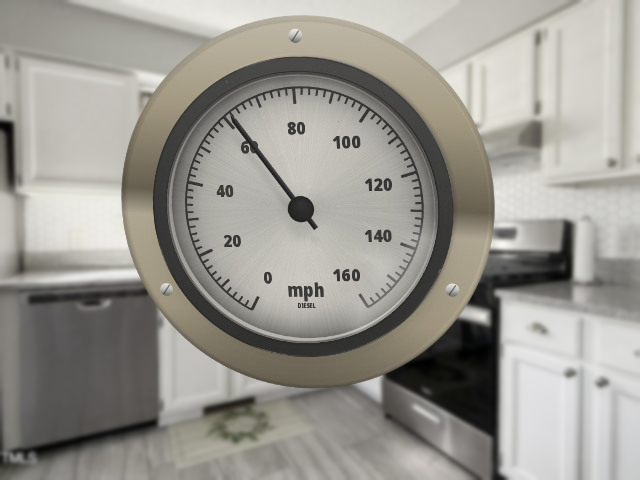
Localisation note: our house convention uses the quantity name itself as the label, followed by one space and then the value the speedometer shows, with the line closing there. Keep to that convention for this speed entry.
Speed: 62 mph
